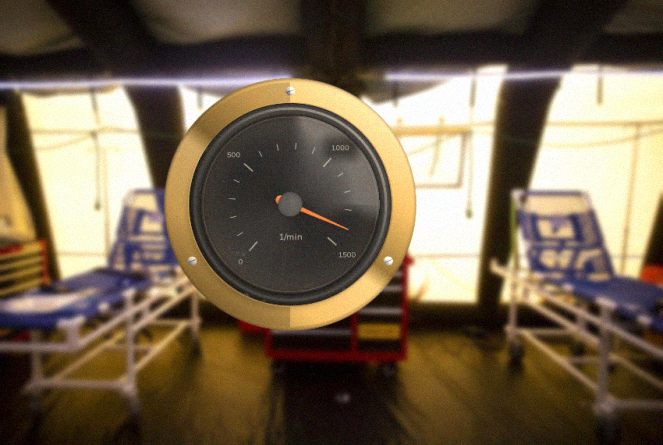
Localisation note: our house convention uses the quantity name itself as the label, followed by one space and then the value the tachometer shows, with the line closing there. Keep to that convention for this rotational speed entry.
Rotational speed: 1400 rpm
